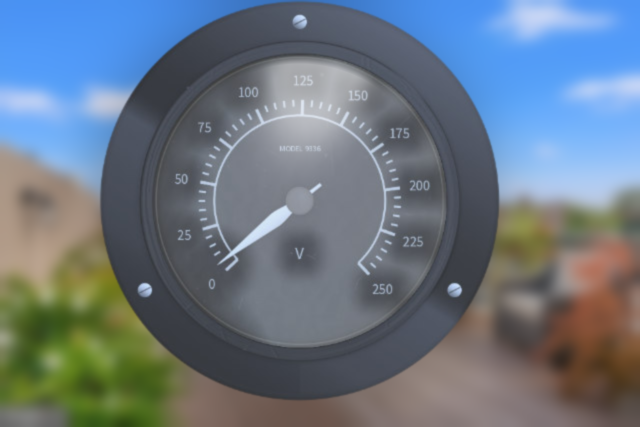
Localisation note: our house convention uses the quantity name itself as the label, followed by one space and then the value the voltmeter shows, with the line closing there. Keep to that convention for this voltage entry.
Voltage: 5 V
